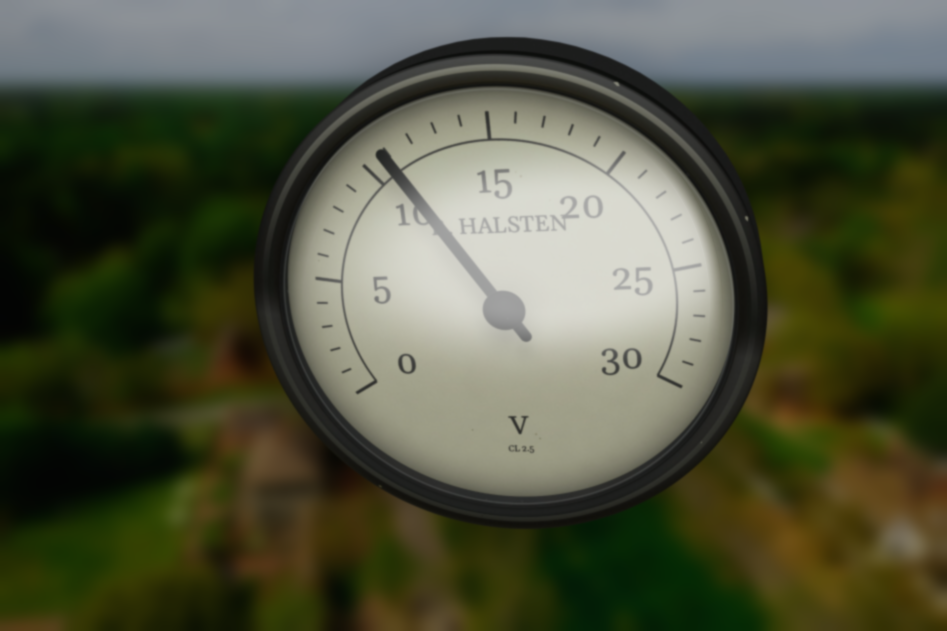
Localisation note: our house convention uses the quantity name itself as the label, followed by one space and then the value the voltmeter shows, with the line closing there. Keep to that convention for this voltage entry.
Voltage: 11 V
